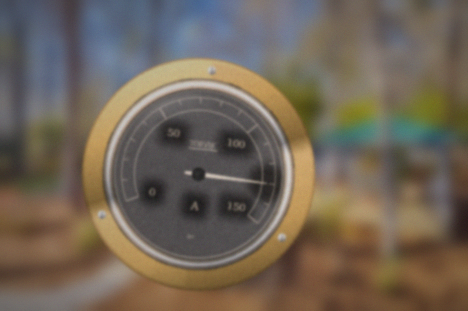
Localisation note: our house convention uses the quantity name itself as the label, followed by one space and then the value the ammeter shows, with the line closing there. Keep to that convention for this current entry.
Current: 130 A
